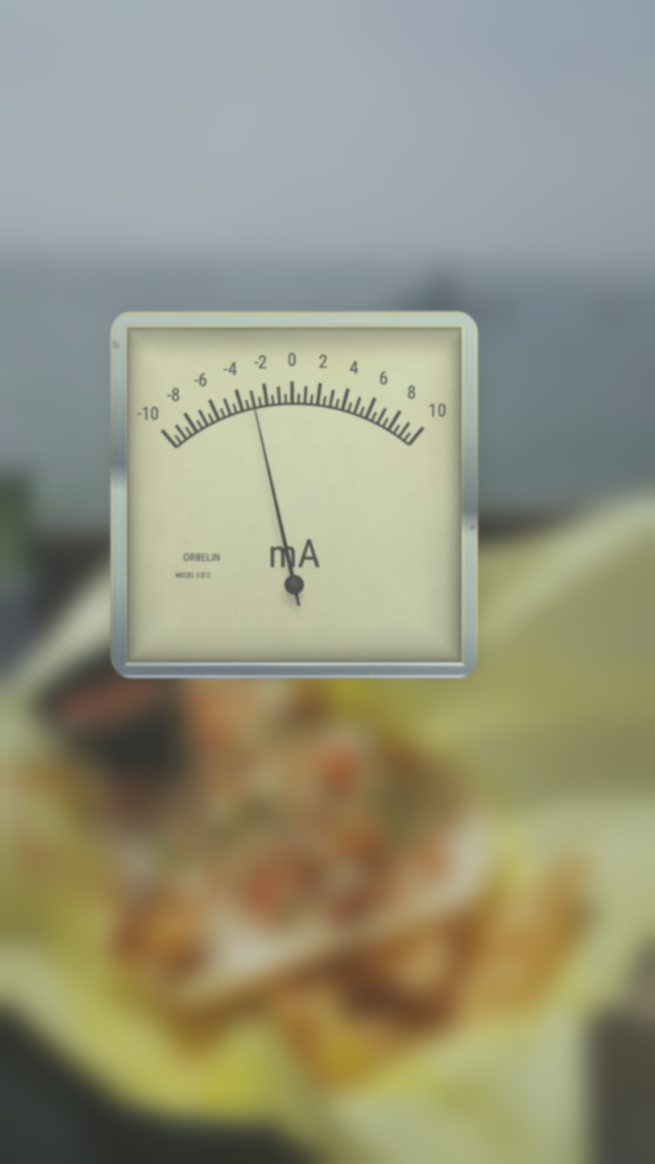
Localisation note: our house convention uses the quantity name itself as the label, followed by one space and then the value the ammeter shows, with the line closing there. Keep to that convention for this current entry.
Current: -3 mA
